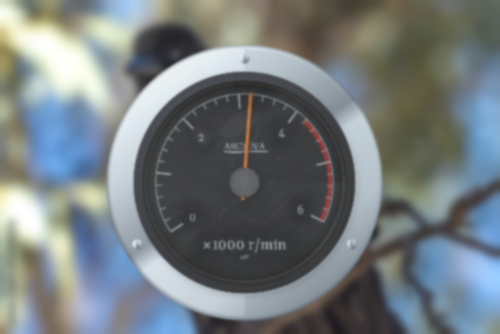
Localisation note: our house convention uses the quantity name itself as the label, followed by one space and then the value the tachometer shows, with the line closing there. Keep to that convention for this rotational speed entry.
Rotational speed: 3200 rpm
